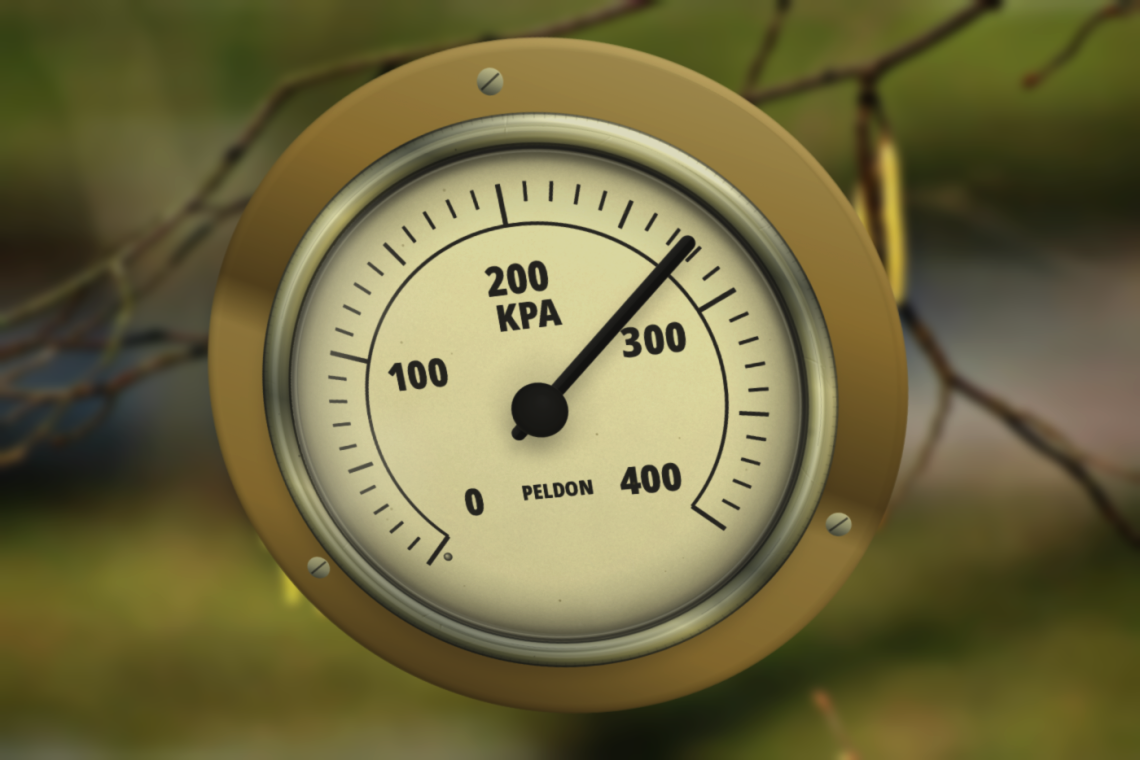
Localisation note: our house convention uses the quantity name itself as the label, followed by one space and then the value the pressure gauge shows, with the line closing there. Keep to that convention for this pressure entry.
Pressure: 275 kPa
